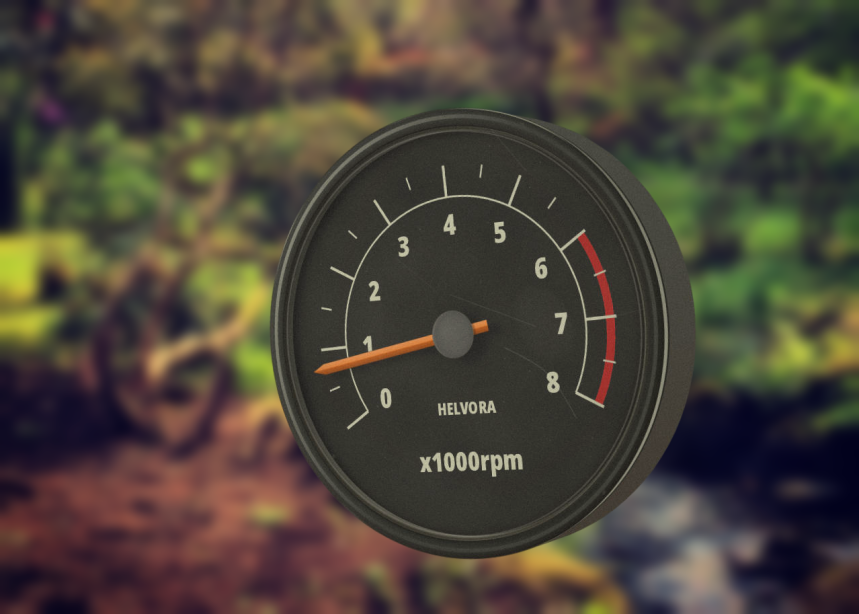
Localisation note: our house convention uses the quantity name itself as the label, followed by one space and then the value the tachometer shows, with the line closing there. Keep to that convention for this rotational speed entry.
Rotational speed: 750 rpm
